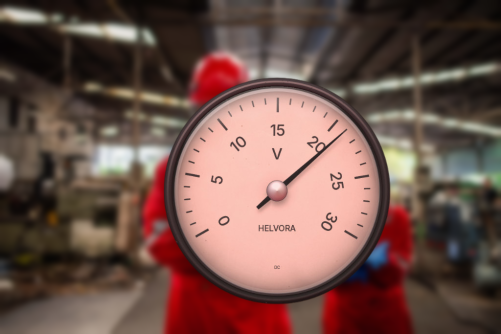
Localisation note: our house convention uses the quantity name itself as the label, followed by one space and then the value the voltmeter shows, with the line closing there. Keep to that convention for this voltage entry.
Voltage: 21 V
